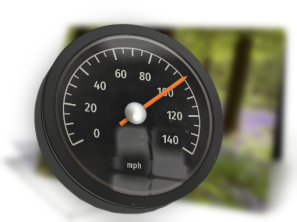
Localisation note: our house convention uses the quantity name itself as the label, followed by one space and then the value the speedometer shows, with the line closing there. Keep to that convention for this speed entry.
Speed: 100 mph
